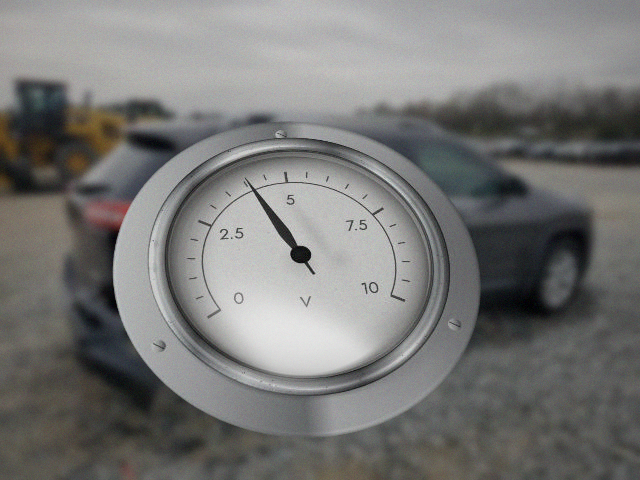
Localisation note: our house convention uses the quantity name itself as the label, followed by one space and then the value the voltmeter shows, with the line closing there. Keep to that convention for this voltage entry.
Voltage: 4 V
